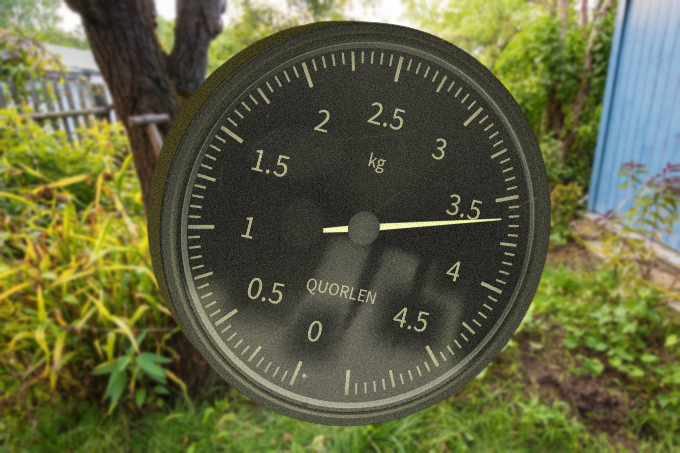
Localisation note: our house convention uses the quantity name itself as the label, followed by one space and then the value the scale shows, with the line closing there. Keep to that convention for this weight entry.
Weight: 3.6 kg
